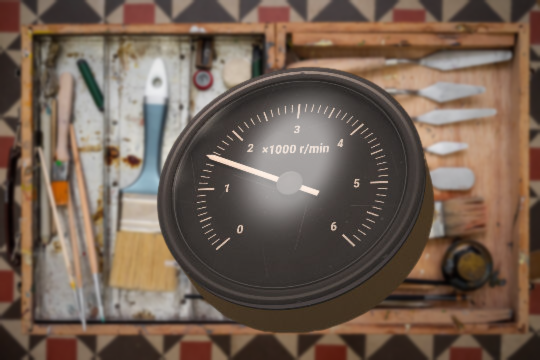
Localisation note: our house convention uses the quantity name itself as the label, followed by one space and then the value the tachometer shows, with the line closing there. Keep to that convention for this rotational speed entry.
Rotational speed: 1500 rpm
